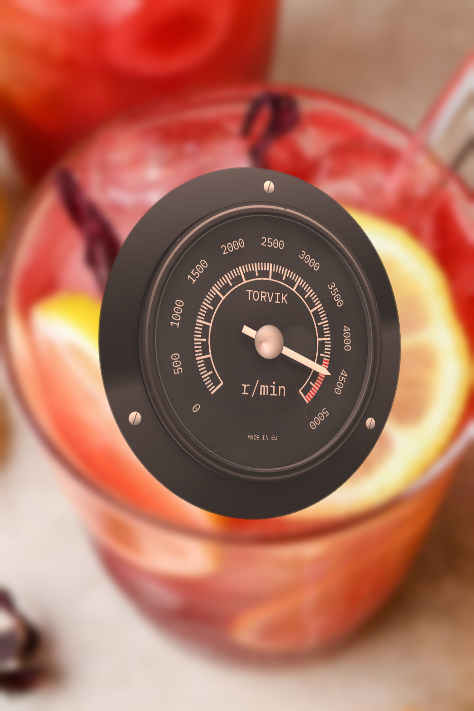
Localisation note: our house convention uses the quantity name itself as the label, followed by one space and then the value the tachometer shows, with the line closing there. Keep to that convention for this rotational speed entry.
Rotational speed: 4500 rpm
